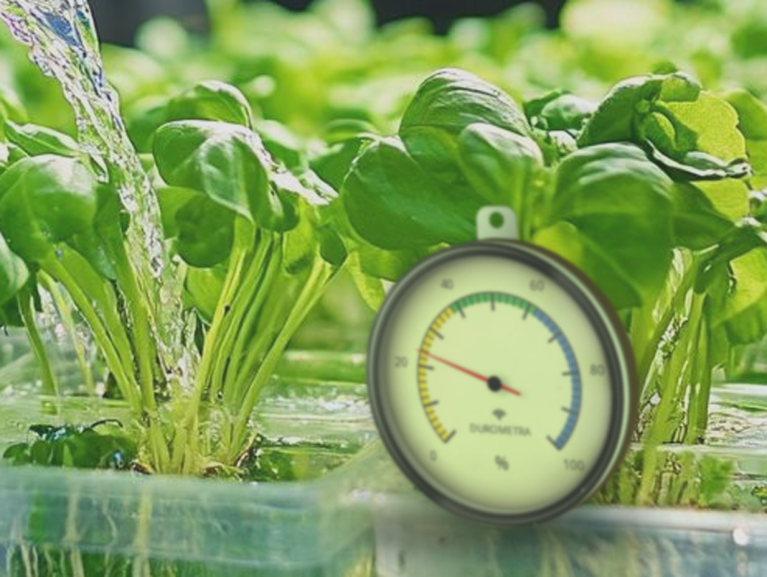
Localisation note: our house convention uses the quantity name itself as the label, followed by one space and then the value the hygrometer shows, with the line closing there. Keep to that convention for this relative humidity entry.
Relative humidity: 24 %
